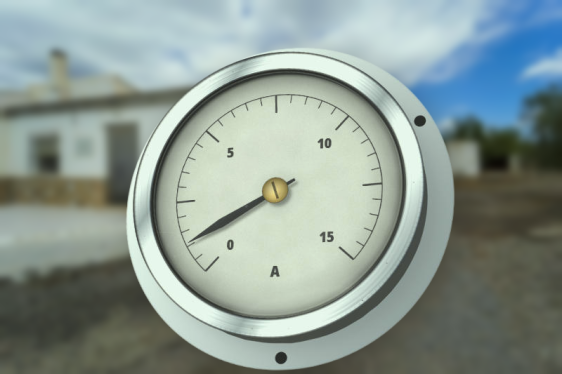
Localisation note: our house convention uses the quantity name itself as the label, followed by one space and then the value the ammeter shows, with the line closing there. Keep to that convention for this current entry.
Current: 1 A
